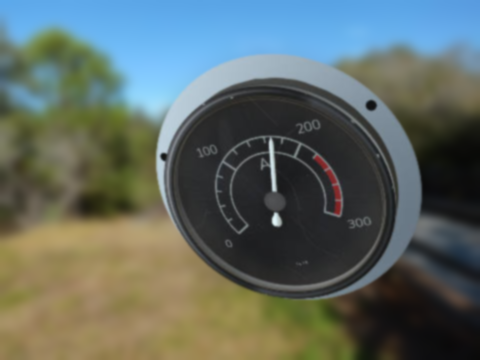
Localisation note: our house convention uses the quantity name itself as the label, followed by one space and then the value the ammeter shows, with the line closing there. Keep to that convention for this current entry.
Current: 170 A
